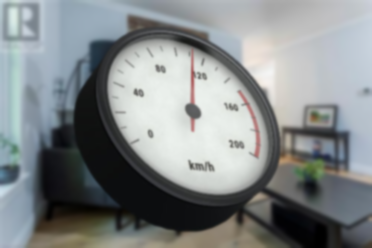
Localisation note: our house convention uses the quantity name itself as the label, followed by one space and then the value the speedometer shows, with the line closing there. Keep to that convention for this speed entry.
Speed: 110 km/h
